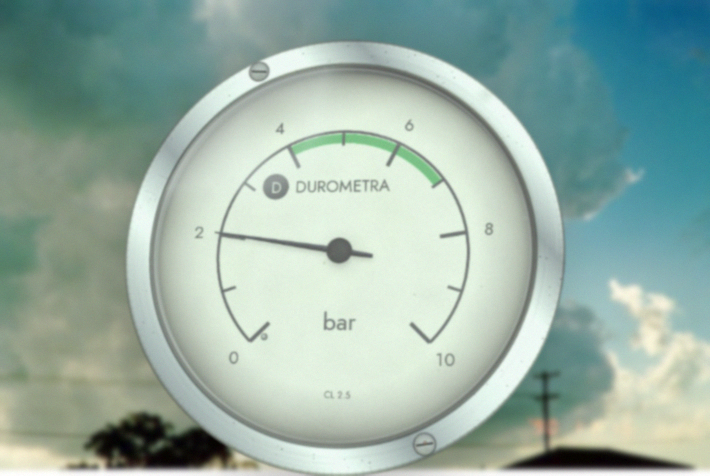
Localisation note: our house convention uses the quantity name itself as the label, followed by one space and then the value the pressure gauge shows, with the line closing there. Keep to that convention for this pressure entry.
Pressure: 2 bar
